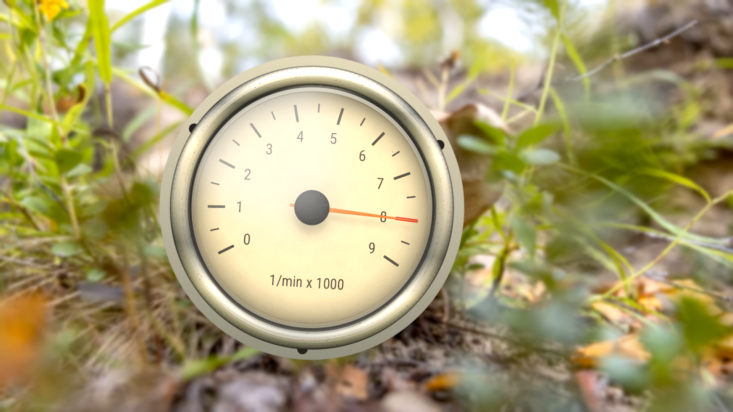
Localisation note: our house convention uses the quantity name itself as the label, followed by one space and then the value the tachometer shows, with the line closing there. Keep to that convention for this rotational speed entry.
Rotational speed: 8000 rpm
